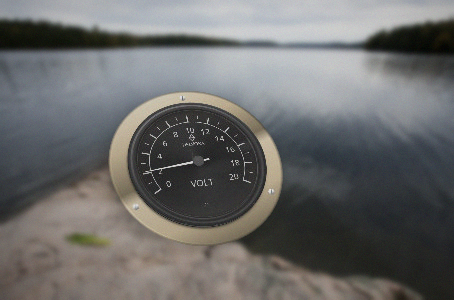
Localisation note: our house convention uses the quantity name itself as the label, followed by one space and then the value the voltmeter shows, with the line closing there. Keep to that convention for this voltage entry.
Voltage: 2 V
